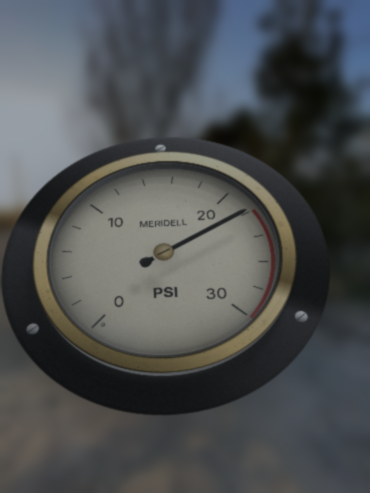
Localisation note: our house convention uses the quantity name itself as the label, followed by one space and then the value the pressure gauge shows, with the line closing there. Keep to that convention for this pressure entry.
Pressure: 22 psi
